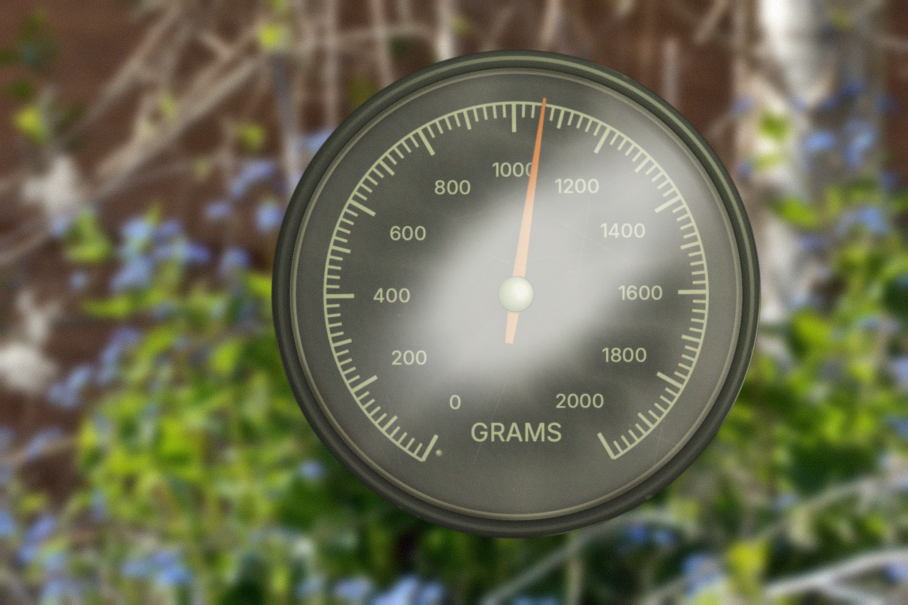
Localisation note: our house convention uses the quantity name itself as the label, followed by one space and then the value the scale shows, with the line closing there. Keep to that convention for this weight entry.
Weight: 1060 g
